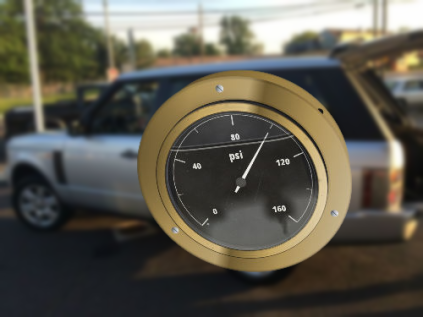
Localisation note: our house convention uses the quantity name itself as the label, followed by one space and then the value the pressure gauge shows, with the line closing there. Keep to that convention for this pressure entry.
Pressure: 100 psi
